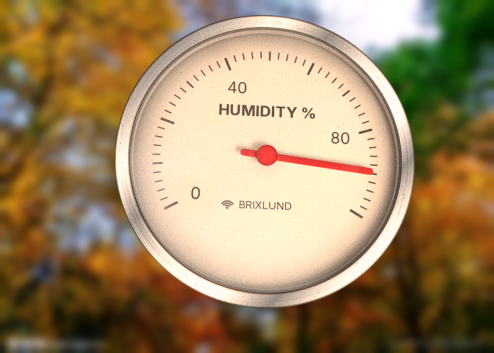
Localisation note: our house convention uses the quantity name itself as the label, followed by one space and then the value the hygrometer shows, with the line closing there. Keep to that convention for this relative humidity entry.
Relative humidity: 90 %
